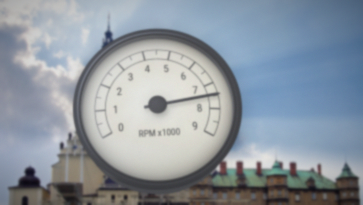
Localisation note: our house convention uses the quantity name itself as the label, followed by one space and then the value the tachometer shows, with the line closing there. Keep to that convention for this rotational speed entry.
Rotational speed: 7500 rpm
